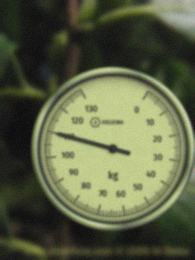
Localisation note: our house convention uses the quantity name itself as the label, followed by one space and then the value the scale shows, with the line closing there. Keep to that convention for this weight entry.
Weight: 110 kg
